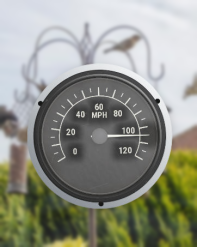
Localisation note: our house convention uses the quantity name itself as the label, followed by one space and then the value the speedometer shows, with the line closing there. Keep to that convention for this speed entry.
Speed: 105 mph
